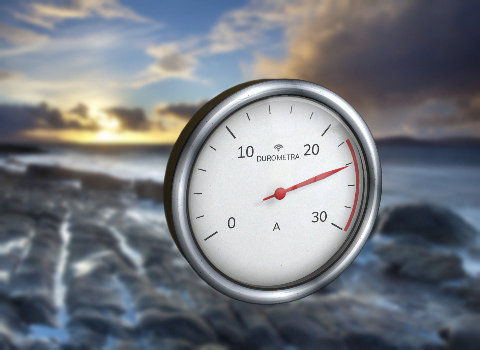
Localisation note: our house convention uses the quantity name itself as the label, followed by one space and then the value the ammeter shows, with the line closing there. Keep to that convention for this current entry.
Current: 24 A
